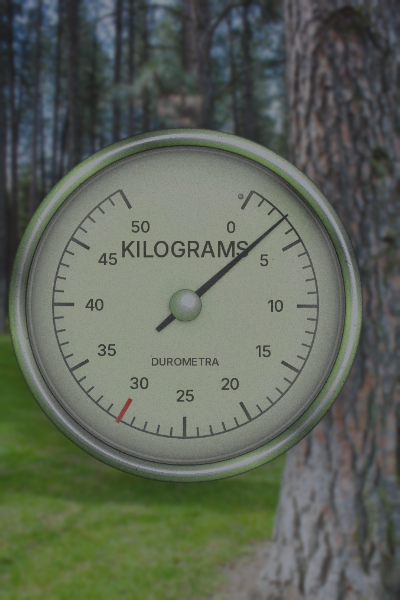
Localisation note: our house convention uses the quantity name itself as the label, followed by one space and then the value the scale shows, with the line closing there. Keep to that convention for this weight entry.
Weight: 3 kg
